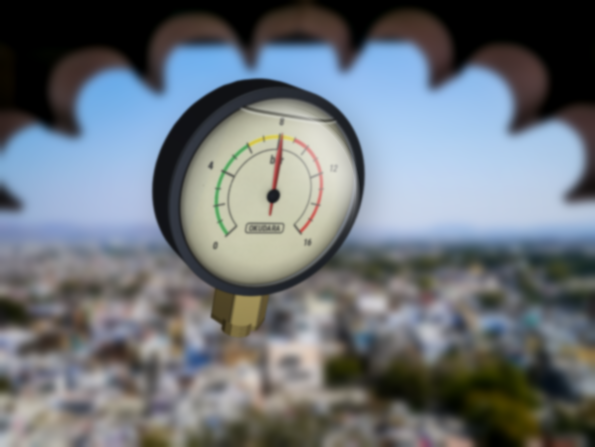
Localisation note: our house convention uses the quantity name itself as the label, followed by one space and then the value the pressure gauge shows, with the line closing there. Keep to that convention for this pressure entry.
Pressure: 8 bar
